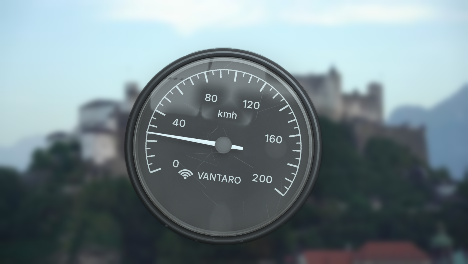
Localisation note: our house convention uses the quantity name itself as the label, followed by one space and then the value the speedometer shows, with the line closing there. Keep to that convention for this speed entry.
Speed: 25 km/h
